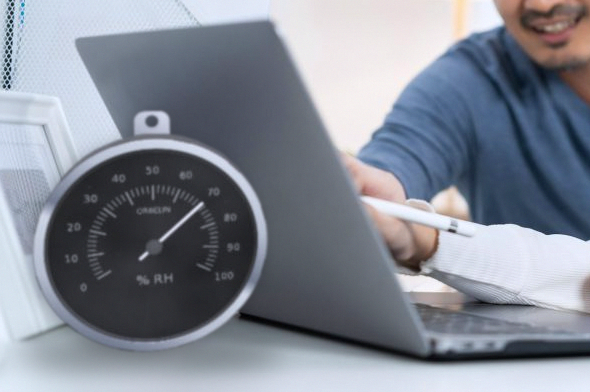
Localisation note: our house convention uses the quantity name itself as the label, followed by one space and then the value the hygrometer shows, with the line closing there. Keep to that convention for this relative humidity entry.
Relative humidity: 70 %
